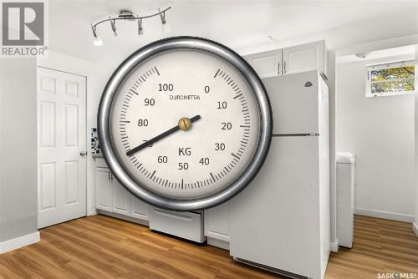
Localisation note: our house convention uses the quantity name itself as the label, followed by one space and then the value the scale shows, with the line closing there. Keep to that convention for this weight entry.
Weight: 70 kg
